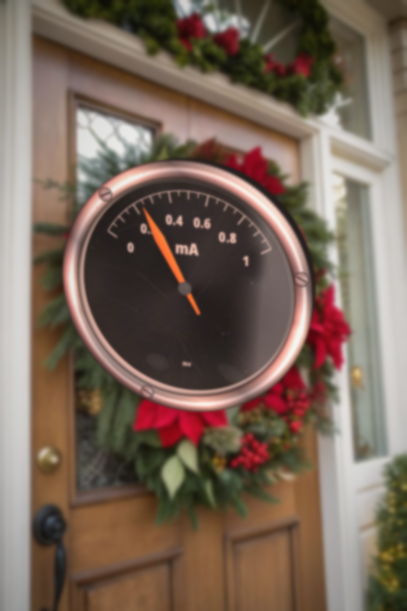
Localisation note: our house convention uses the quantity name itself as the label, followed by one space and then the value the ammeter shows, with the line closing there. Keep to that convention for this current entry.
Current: 0.25 mA
